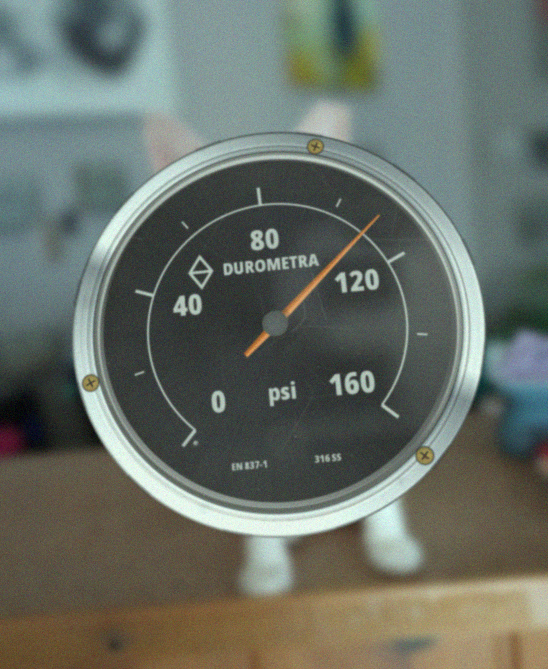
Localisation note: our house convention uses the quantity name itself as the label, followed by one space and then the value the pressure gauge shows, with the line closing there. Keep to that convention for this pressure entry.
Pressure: 110 psi
